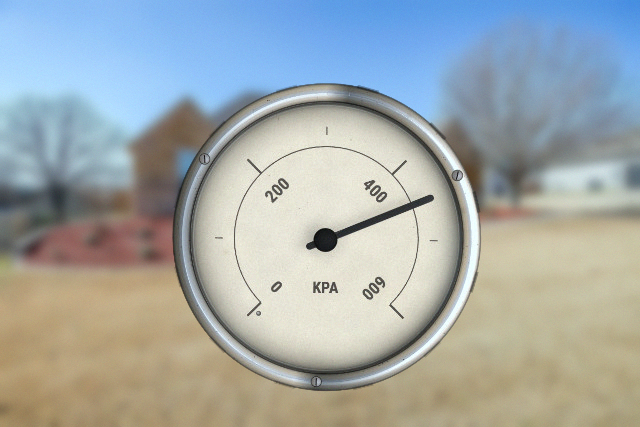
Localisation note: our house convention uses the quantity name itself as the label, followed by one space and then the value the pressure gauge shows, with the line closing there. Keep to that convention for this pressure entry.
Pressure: 450 kPa
